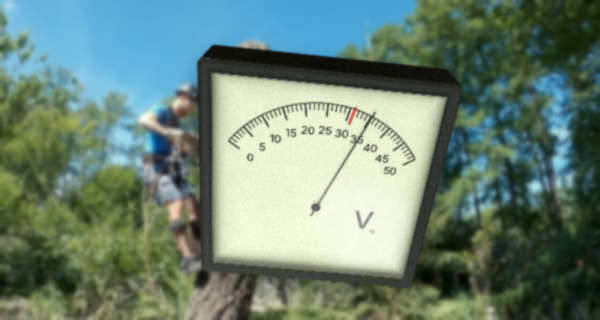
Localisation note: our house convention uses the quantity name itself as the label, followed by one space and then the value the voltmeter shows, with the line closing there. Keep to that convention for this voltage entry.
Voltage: 35 V
